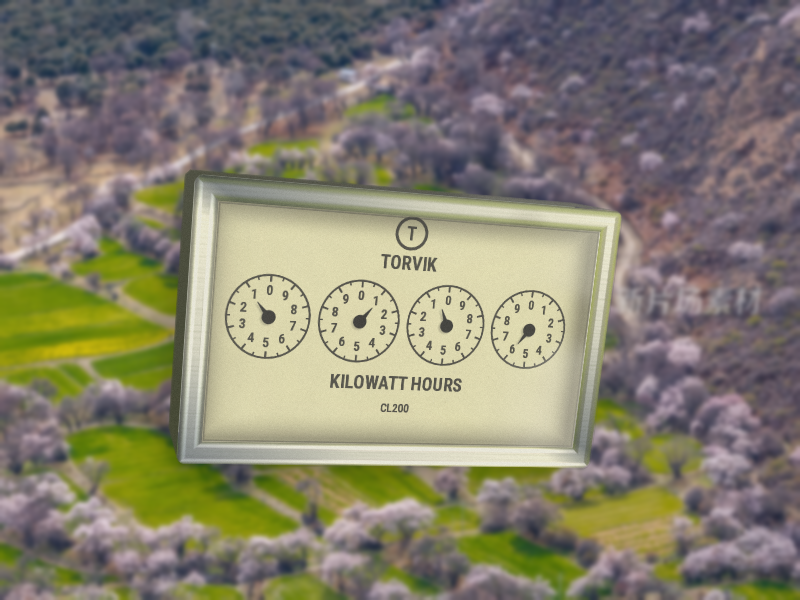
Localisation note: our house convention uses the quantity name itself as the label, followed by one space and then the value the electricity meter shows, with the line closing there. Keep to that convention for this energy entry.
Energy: 1106 kWh
